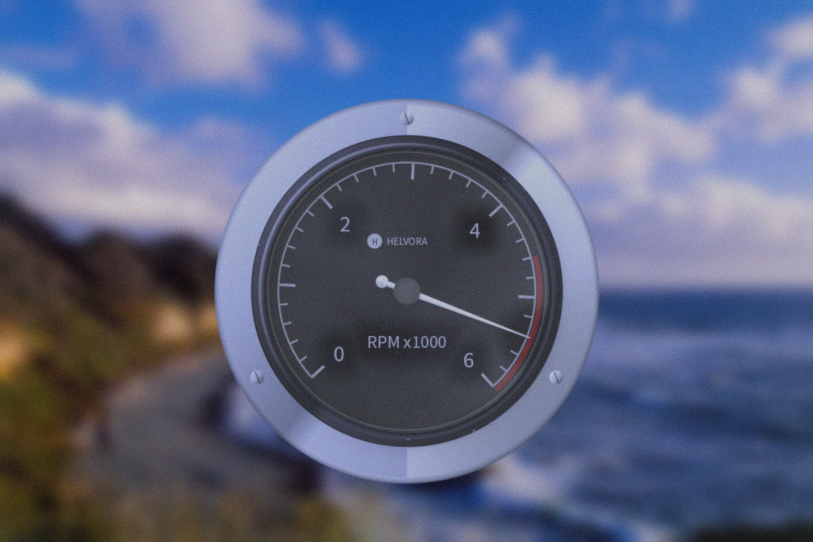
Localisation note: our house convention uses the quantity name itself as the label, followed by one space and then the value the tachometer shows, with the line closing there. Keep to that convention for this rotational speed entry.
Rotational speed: 5400 rpm
